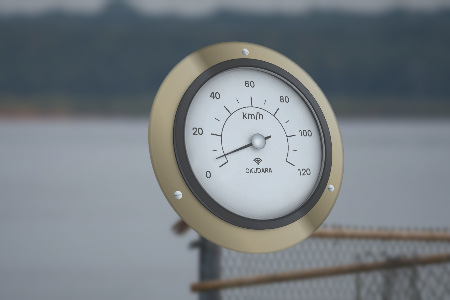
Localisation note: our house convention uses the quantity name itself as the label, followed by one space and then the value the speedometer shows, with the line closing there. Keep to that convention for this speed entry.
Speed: 5 km/h
